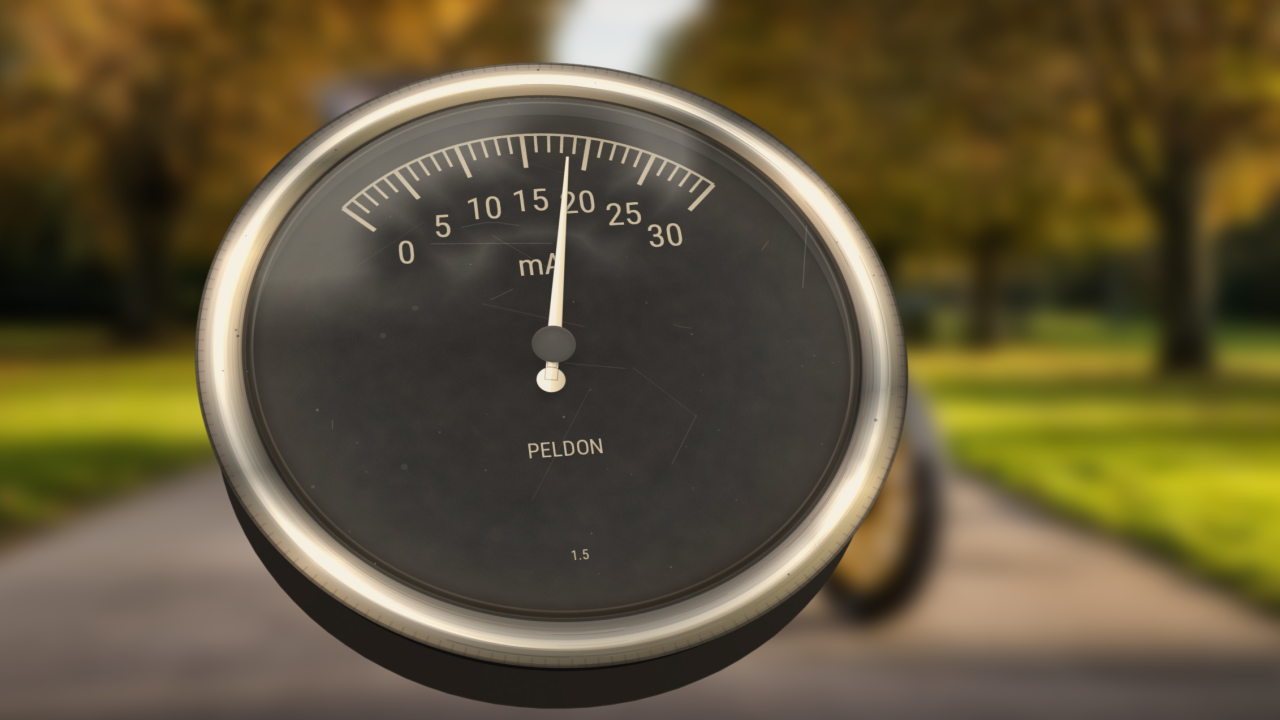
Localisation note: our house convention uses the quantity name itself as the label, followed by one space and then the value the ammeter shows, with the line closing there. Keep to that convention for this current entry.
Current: 18.5 mA
